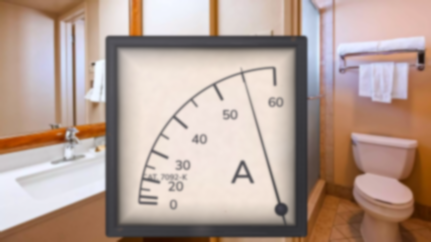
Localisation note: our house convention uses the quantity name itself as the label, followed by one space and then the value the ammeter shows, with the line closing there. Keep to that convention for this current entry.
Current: 55 A
